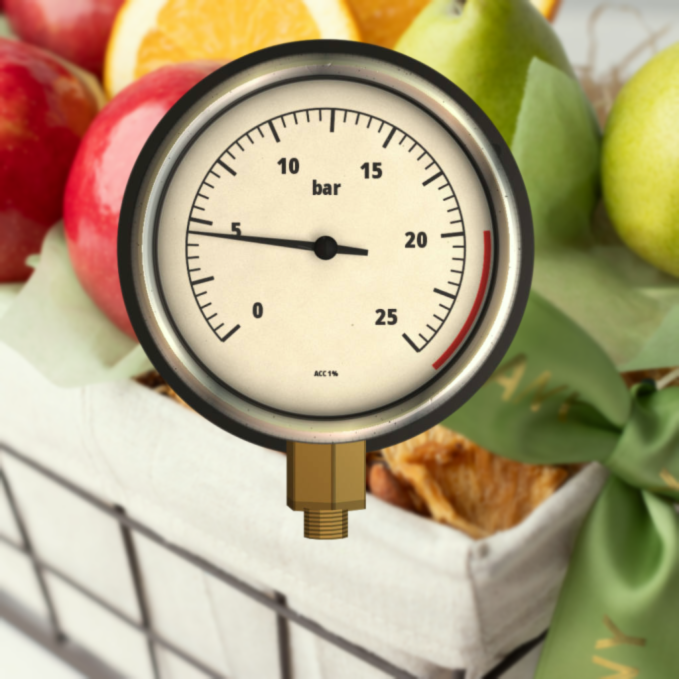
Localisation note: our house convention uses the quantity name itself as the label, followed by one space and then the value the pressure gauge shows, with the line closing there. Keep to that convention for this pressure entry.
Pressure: 4.5 bar
